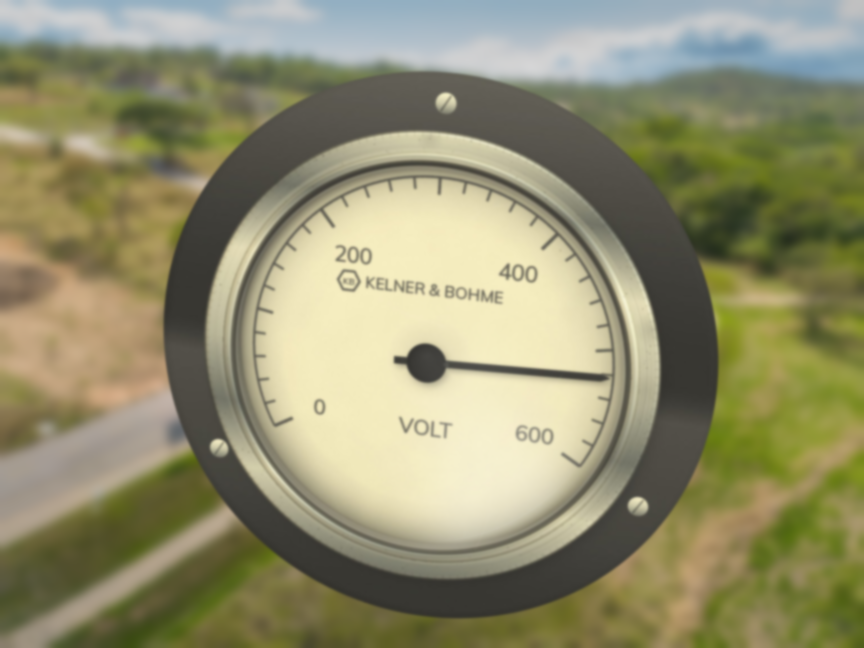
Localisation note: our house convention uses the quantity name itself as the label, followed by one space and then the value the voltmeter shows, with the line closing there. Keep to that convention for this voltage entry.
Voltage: 520 V
